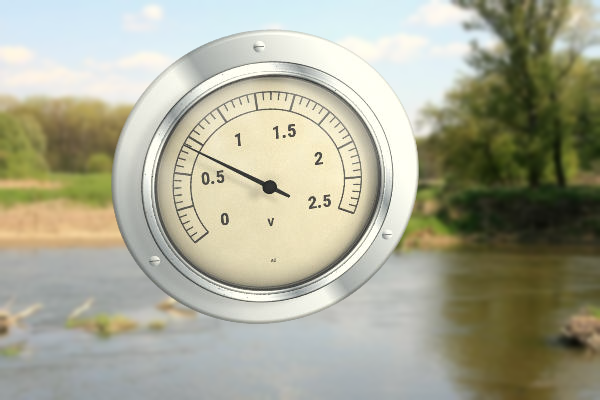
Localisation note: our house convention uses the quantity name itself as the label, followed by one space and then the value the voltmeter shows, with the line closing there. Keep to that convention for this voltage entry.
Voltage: 0.7 V
